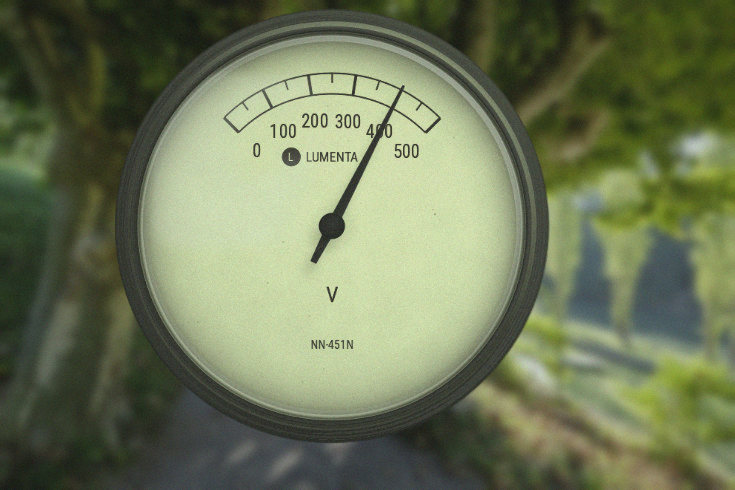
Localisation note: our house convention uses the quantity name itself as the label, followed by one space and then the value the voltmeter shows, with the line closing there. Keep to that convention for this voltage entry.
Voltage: 400 V
